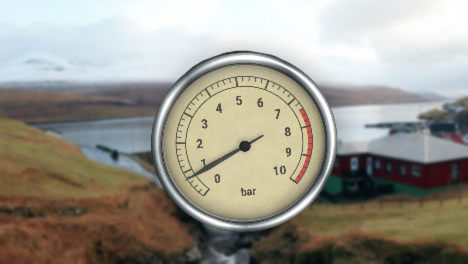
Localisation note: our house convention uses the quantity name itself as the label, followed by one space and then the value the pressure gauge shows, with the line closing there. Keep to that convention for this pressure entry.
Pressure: 0.8 bar
